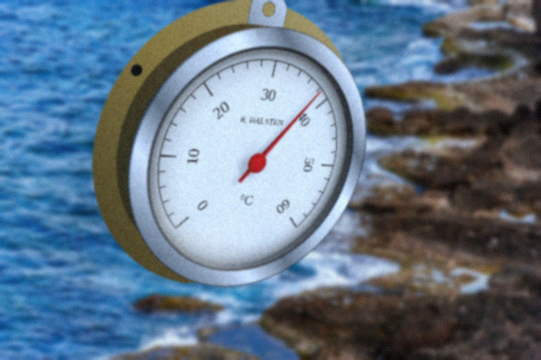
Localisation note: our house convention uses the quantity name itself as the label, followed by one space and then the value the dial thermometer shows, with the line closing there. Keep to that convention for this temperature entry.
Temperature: 38 °C
